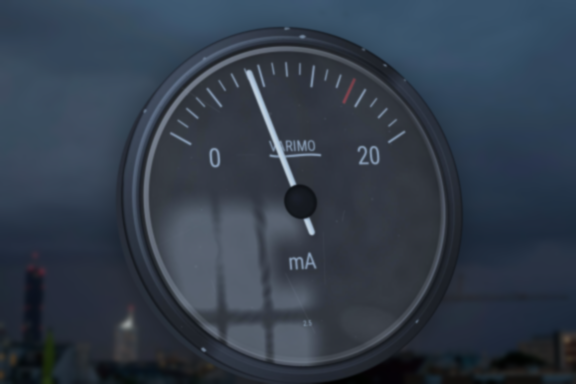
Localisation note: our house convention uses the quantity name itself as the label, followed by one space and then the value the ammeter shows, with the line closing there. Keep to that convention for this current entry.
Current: 7 mA
